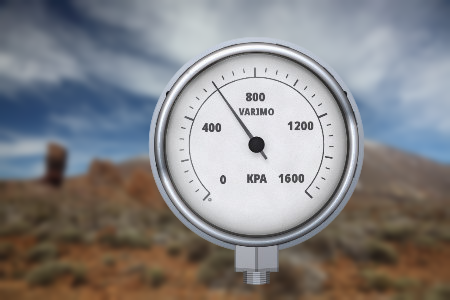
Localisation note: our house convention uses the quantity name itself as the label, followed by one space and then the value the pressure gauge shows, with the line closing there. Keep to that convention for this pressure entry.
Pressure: 600 kPa
